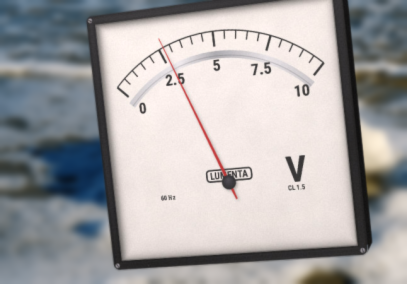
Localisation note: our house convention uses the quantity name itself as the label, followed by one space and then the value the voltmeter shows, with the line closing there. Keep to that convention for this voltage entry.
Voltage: 2.75 V
